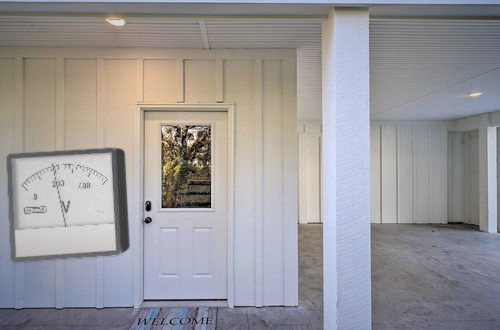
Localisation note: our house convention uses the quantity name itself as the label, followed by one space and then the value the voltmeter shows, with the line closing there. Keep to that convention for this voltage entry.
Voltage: 200 V
